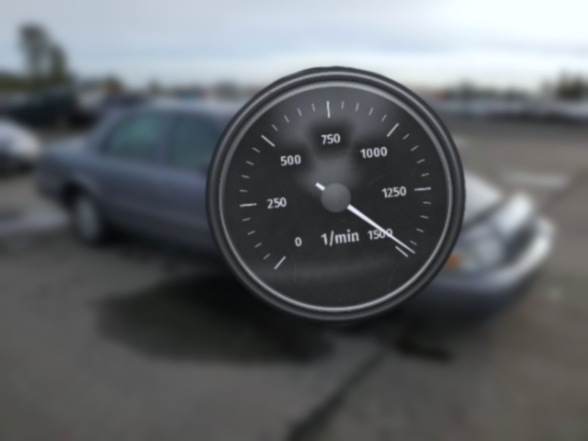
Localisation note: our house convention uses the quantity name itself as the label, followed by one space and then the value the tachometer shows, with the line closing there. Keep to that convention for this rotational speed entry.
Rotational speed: 1475 rpm
